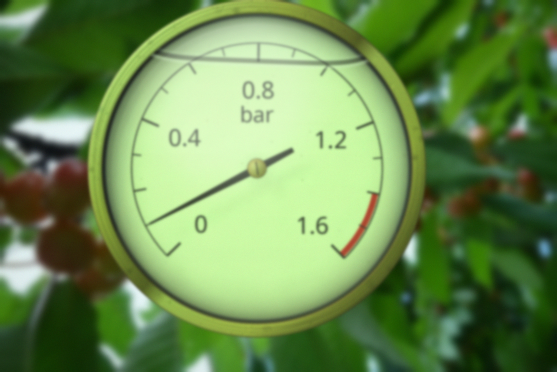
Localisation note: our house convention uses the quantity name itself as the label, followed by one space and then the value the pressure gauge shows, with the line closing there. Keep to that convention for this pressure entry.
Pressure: 0.1 bar
